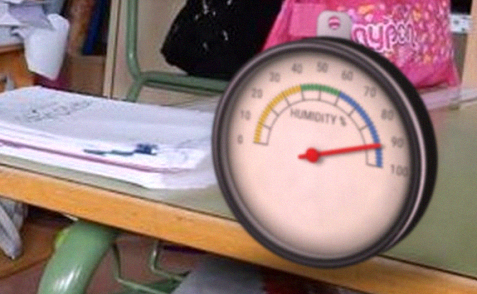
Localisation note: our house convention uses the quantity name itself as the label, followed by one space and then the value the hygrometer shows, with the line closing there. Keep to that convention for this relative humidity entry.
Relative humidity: 90 %
